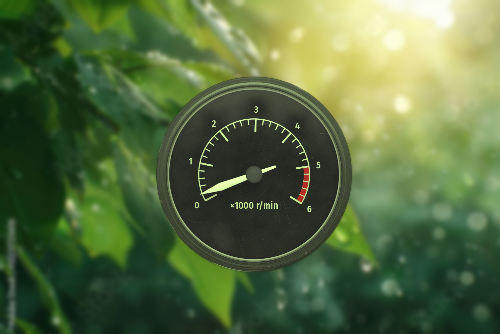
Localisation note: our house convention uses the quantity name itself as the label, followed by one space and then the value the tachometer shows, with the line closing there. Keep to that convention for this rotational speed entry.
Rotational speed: 200 rpm
